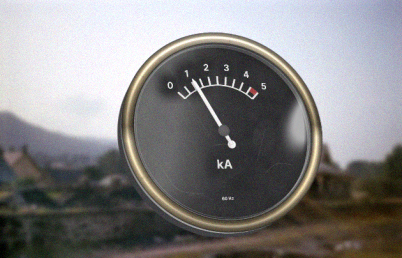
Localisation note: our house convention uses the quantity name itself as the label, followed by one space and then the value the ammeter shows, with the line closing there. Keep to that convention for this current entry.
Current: 1 kA
